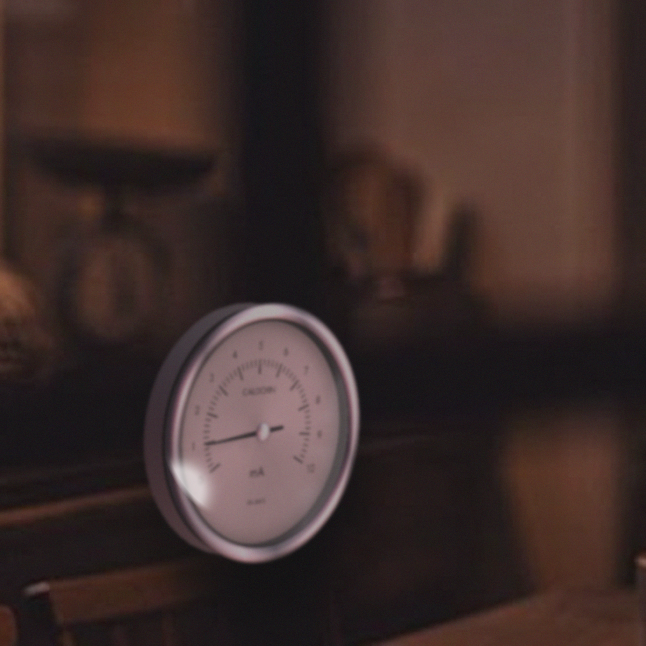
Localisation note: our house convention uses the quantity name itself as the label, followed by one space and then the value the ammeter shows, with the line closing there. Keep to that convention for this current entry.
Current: 1 mA
